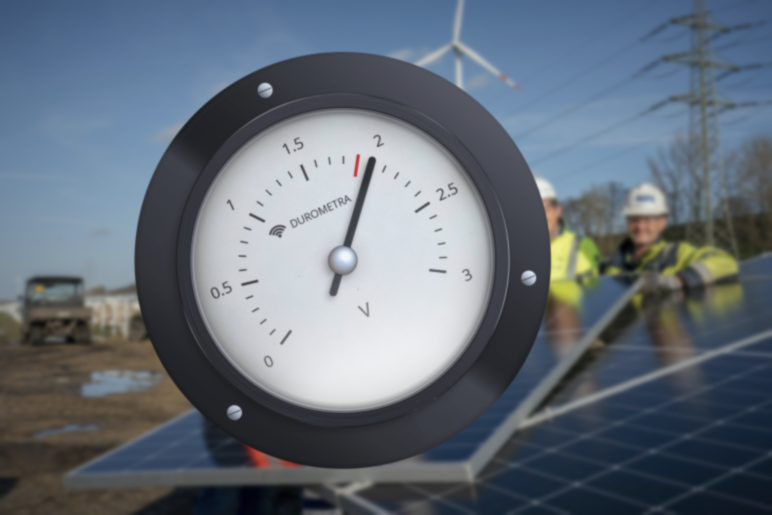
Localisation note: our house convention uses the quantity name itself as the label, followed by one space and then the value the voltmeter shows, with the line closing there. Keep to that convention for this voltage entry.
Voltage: 2 V
